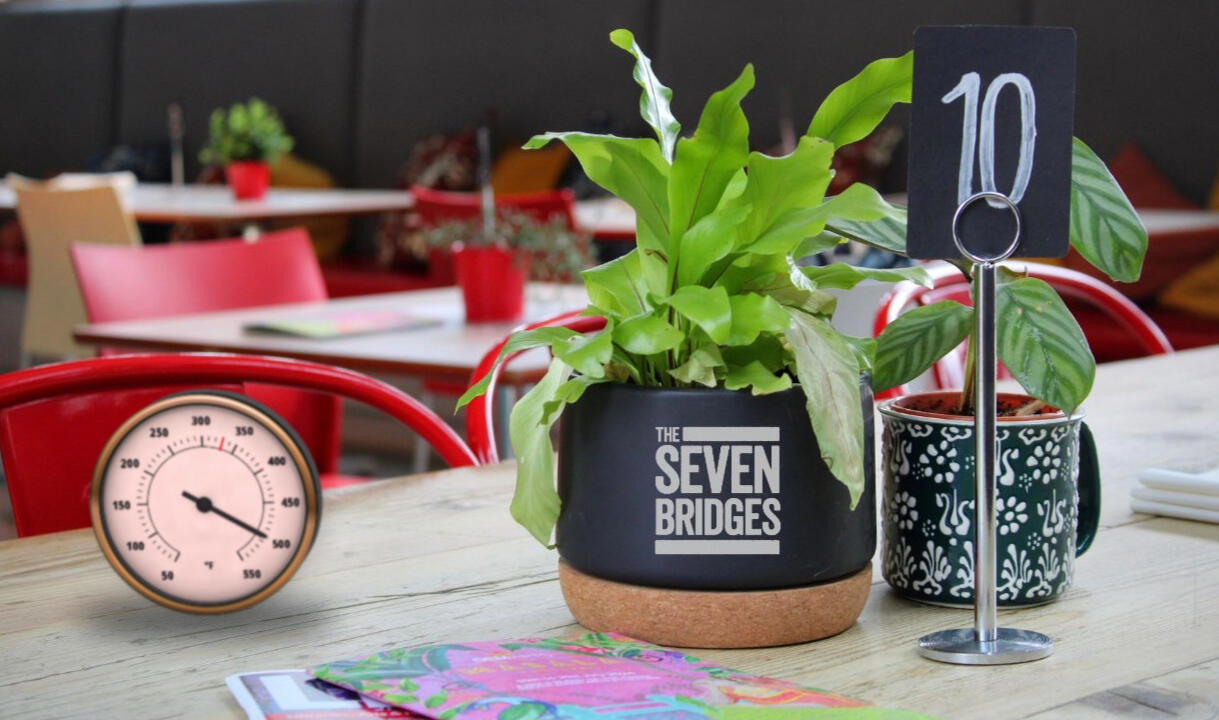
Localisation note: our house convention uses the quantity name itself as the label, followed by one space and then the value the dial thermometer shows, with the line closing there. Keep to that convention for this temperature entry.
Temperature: 500 °F
